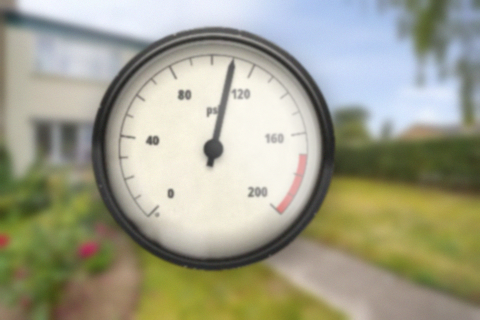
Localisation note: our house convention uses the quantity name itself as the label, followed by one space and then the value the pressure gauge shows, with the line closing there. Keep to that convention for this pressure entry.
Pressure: 110 psi
